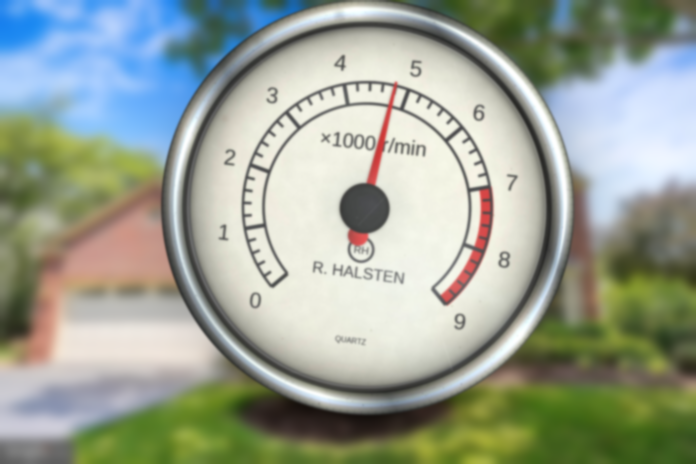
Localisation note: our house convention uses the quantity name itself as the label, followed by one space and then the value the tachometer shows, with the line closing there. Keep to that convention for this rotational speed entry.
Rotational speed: 4800 rpm
